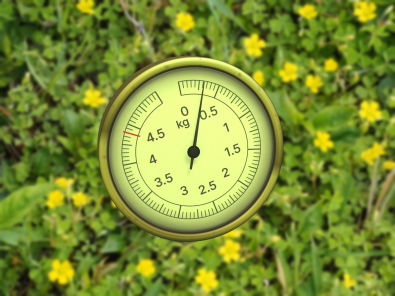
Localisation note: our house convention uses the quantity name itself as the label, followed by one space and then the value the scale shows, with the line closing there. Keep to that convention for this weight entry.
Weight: 0.3 kg
